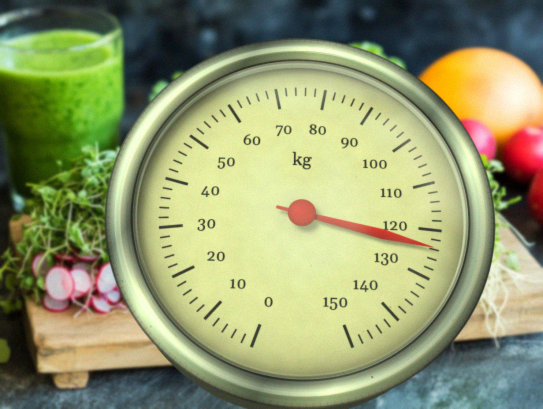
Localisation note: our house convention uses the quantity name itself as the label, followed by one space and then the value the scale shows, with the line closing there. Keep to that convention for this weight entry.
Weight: 124 kg
